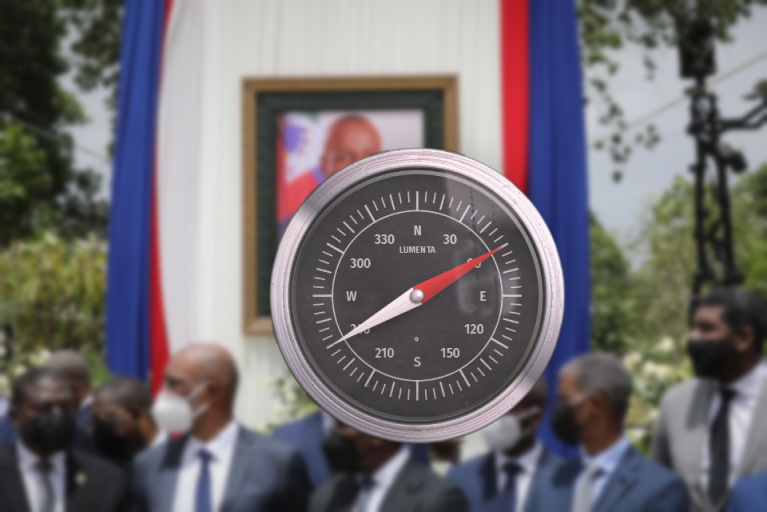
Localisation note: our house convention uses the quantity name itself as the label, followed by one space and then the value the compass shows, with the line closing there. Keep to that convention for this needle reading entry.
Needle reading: 60 °
